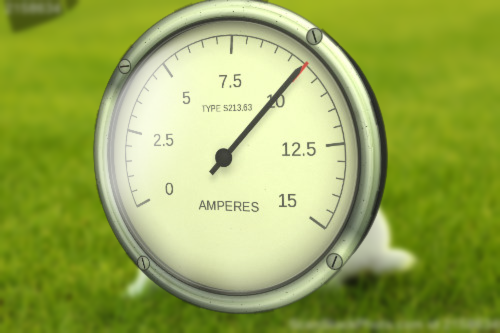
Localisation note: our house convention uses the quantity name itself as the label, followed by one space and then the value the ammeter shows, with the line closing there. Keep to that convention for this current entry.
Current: 10 A
